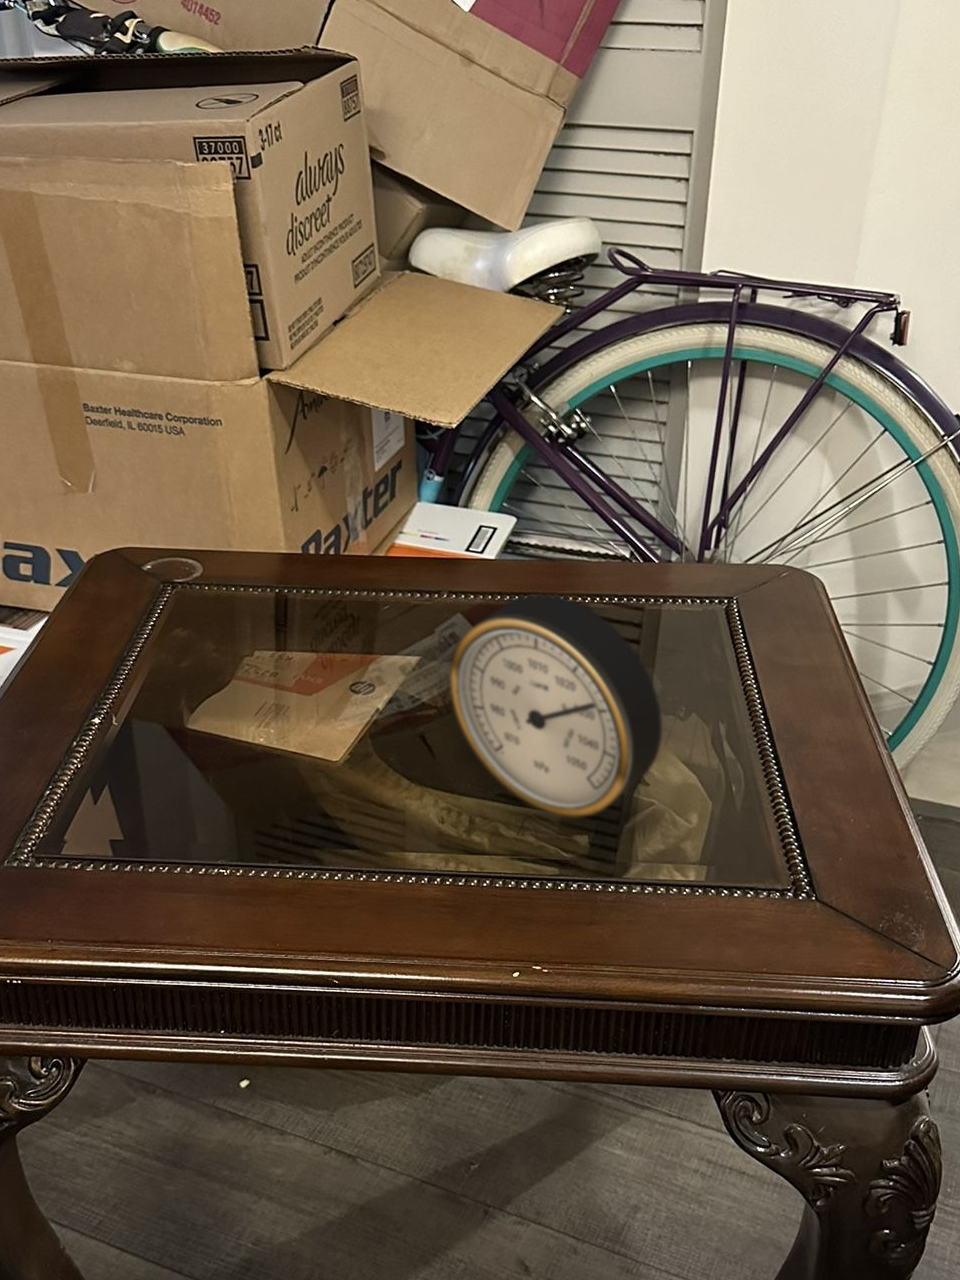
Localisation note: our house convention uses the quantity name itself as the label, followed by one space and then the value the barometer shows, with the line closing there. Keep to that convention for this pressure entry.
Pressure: 1028 hPa
